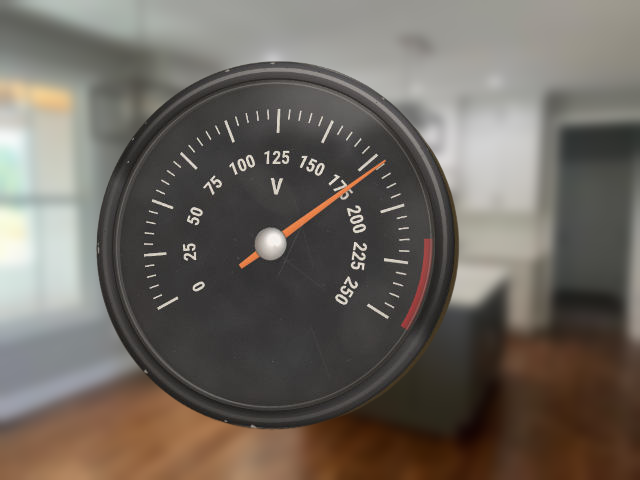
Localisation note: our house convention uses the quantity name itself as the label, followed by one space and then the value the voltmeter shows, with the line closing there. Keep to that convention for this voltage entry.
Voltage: 180 V
